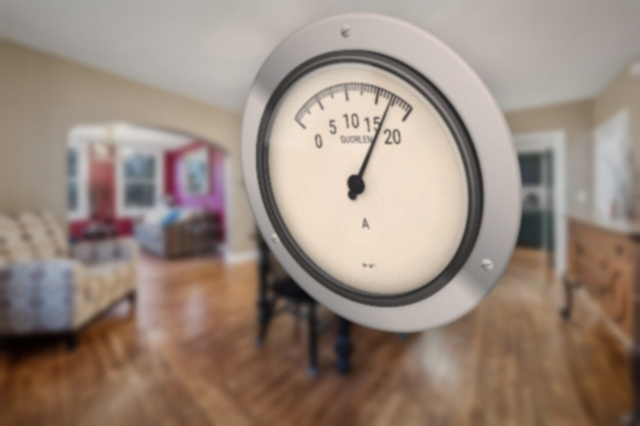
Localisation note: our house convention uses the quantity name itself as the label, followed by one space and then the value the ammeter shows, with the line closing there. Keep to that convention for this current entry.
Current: 17.5 A
